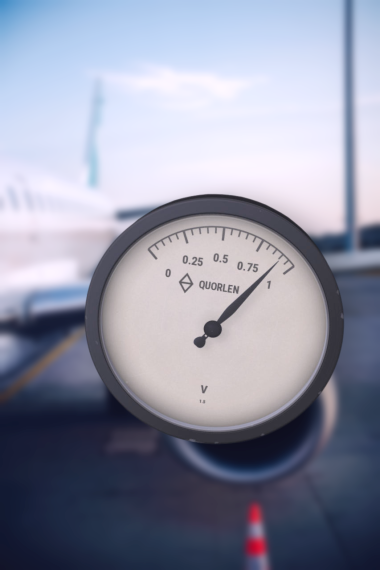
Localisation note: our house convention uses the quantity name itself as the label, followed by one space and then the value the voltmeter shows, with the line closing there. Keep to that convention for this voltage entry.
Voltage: 0.9 V
